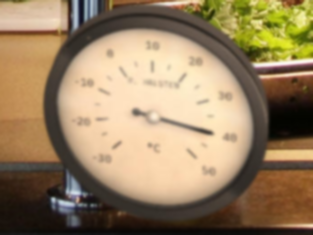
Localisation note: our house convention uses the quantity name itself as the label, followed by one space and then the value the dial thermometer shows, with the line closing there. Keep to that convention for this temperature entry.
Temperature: 40 °C
